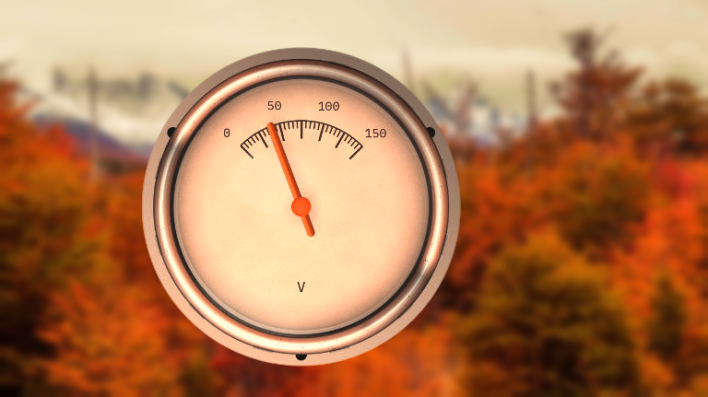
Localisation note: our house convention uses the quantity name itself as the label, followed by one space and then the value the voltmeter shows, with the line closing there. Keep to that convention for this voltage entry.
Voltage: 40 V
